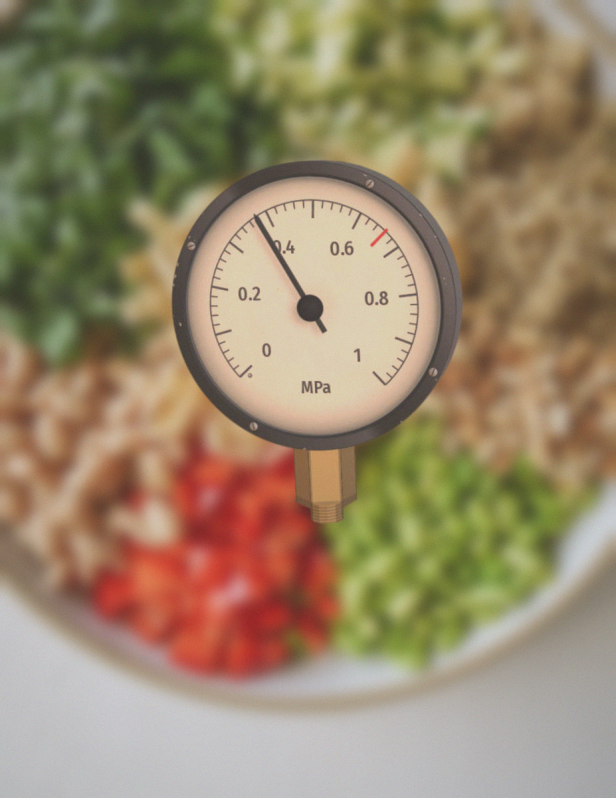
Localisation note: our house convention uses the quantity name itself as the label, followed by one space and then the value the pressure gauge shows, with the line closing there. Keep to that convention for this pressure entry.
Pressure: 0.38 MPa
